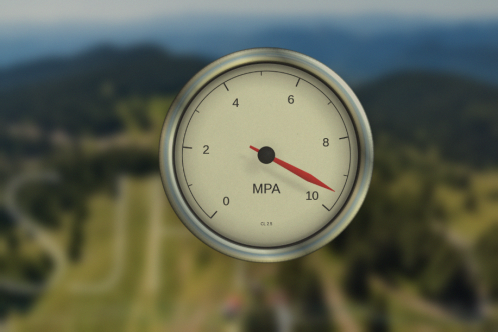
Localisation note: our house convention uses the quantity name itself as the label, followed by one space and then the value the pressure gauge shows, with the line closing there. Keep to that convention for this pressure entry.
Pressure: 9.5 MPa
